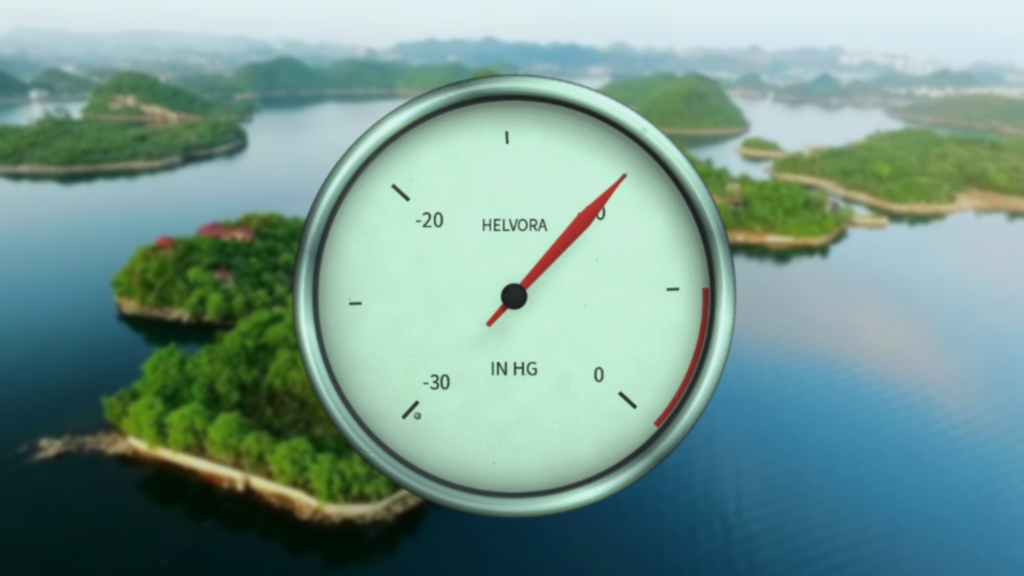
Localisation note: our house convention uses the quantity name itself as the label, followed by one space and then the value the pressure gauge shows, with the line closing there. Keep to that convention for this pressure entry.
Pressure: -10 inHg
